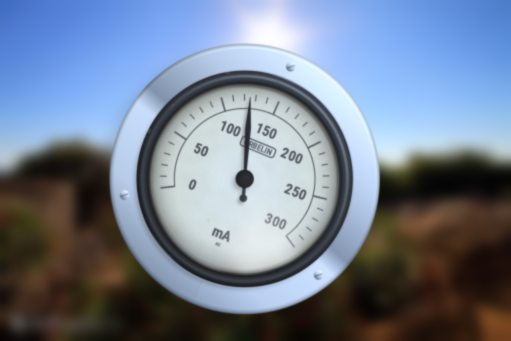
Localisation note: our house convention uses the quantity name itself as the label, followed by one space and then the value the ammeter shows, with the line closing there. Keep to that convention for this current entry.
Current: 125 mA
